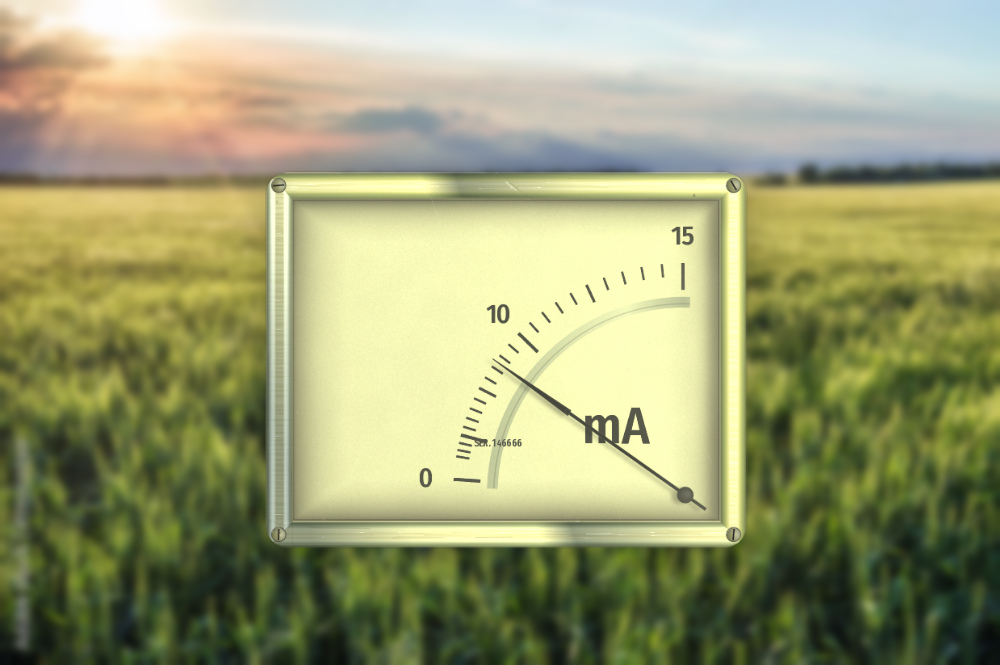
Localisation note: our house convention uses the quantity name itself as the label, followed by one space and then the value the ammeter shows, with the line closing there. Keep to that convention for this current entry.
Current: 8.75 mA
